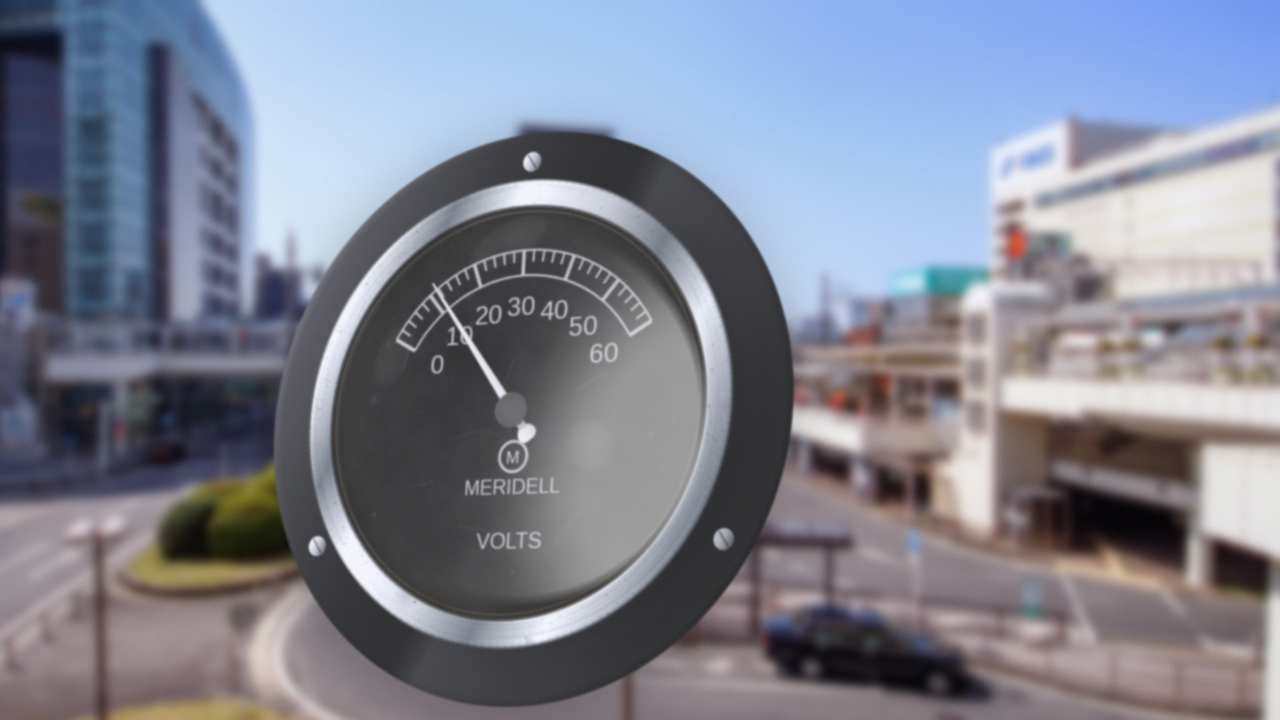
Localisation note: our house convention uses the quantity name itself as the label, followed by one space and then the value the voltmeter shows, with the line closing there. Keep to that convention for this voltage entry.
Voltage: 12 V
